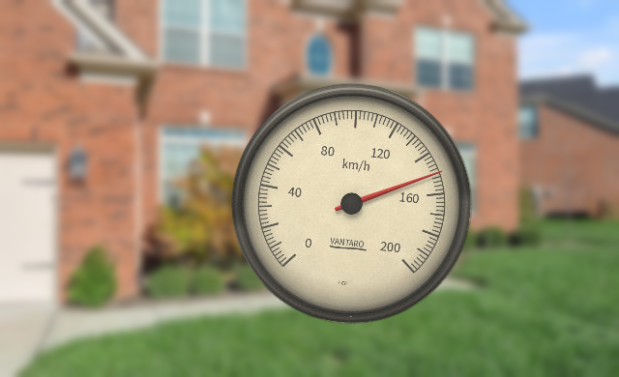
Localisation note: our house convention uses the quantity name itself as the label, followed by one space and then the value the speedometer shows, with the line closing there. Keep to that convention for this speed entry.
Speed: 150 km/h
